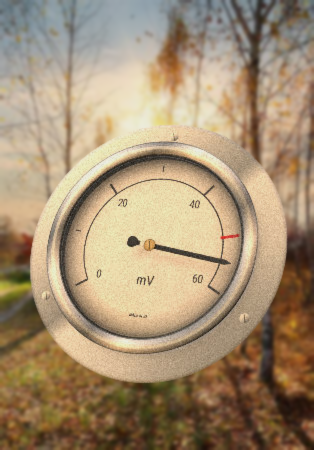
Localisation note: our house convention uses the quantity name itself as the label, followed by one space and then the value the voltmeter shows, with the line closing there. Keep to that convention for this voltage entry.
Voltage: 55 mV
